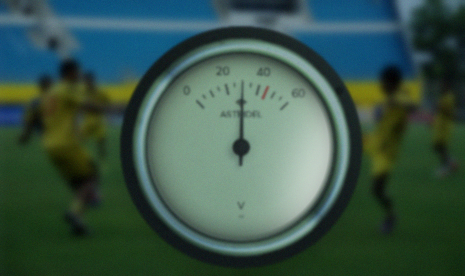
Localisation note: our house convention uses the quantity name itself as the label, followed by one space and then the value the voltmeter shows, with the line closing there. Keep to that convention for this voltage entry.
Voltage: 30 V
